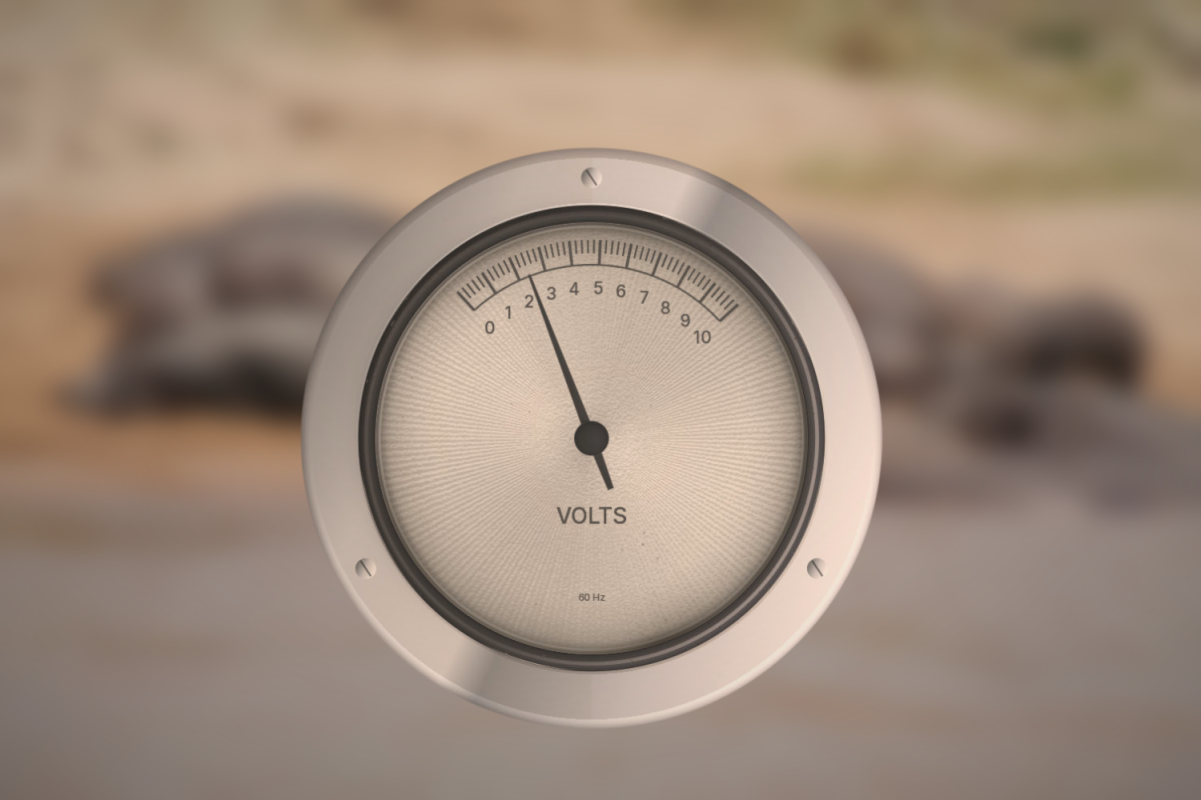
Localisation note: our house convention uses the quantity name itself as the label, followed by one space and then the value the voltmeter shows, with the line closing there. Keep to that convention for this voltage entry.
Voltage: 2.4 V
